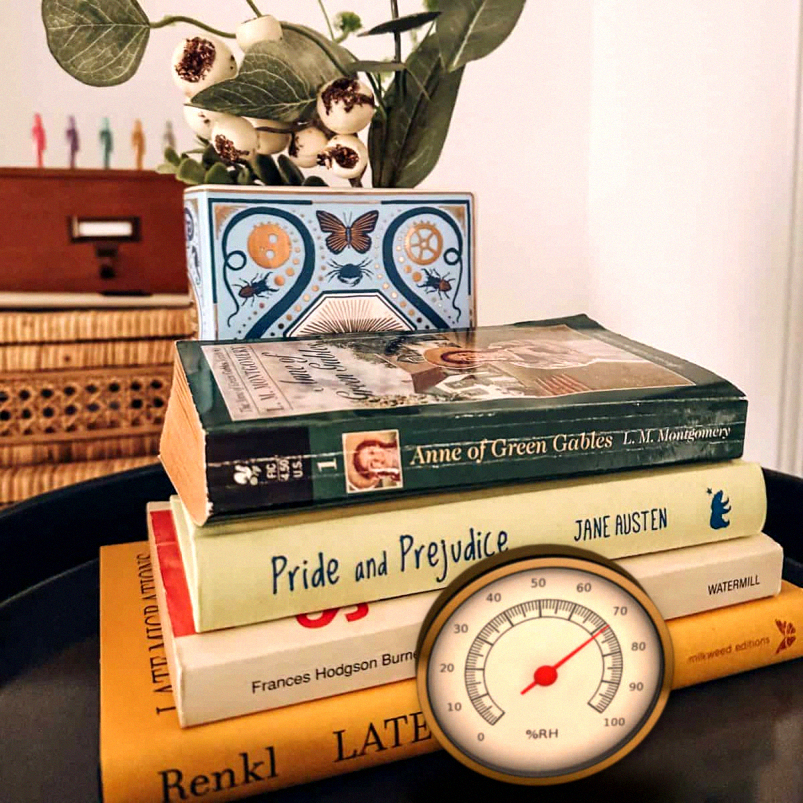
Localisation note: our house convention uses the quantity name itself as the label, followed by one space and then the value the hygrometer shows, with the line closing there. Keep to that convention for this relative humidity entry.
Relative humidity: 70 %
